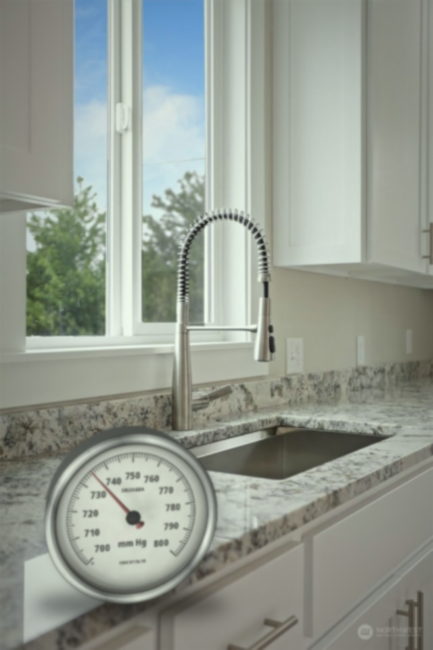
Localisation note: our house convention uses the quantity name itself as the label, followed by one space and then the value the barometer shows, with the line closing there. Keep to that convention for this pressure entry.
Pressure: 735 mmHg
